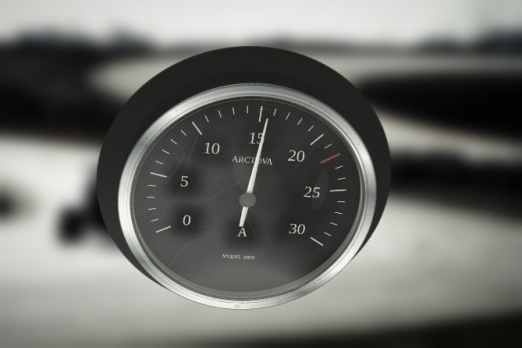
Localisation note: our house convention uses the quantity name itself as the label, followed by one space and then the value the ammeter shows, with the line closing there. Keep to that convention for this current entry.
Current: 15.5 A
